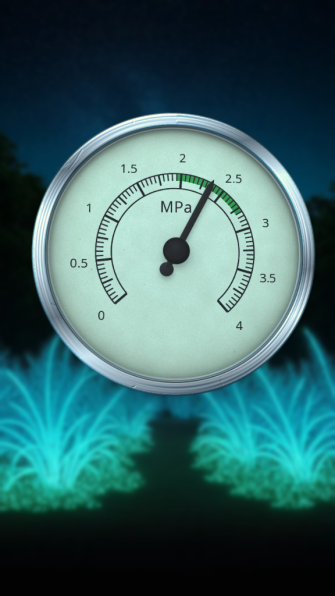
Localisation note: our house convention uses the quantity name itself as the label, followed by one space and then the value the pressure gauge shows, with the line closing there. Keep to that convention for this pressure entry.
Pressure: 2.35 MPa
